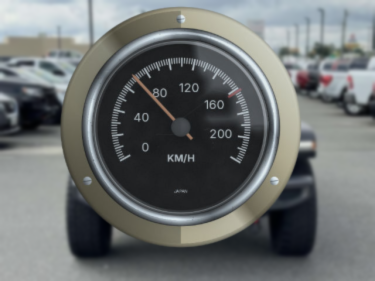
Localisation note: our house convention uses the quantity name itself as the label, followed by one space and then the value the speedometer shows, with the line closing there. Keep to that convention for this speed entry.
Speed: 70 km/h
